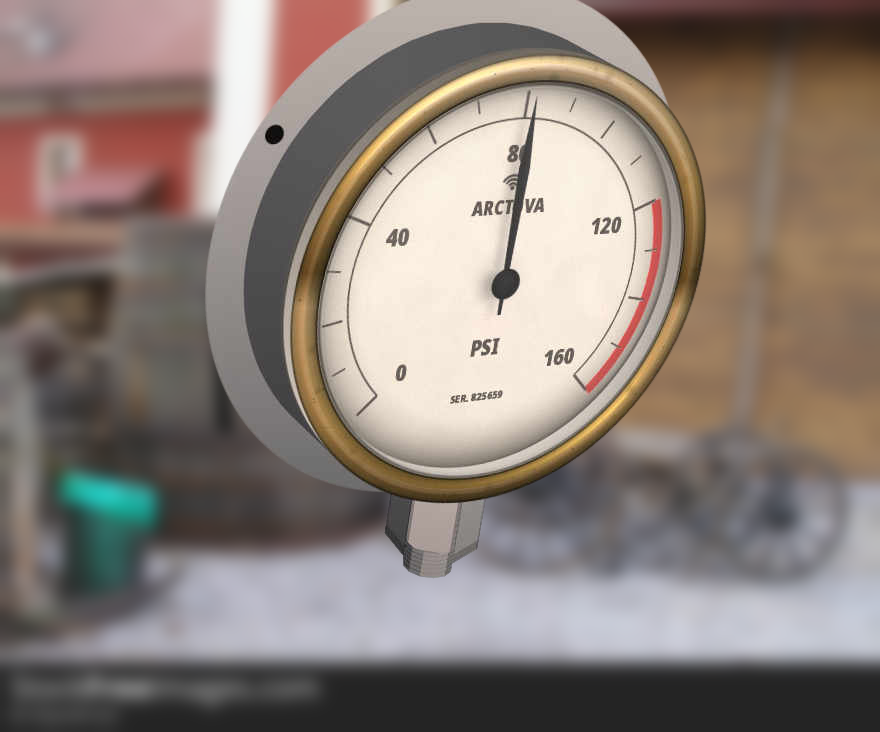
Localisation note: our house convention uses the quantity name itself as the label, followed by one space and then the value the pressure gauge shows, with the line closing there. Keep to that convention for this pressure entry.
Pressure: 80 psi
